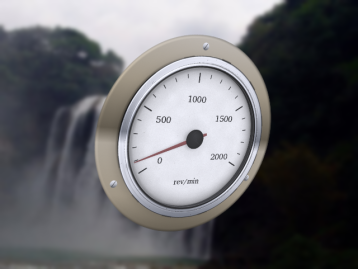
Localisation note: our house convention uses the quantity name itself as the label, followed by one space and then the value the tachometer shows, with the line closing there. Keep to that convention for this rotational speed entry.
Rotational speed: 100 rpm
